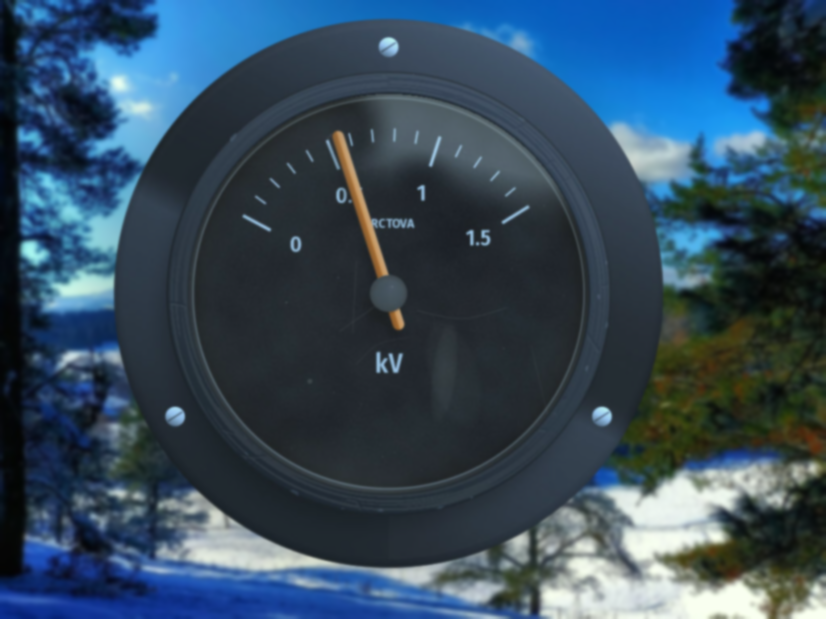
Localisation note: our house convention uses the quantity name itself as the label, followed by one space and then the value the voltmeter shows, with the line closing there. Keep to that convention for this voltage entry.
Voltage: 0.55 kV
